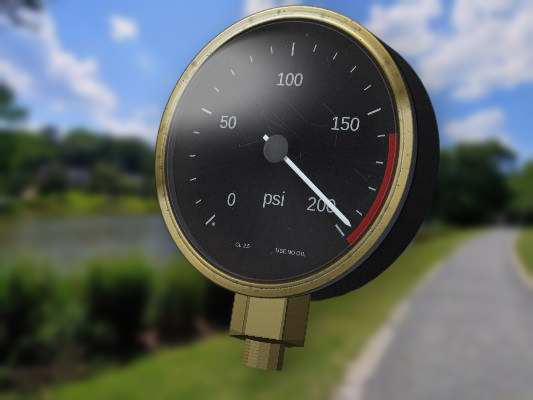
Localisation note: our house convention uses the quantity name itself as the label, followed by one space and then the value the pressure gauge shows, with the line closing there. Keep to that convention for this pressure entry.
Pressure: 195 psi
